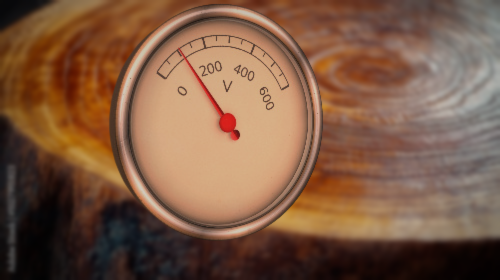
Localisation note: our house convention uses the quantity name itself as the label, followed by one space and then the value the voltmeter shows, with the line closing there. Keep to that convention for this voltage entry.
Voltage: 100 V
